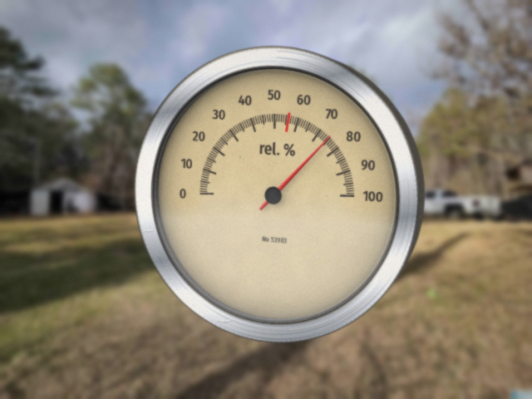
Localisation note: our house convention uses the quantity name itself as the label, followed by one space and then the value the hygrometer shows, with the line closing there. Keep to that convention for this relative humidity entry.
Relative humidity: 75 %
